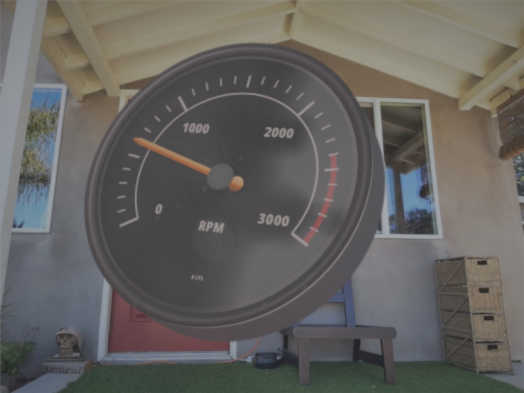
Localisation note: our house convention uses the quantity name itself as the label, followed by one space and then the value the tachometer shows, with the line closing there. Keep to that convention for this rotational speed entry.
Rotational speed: 600 rpm
